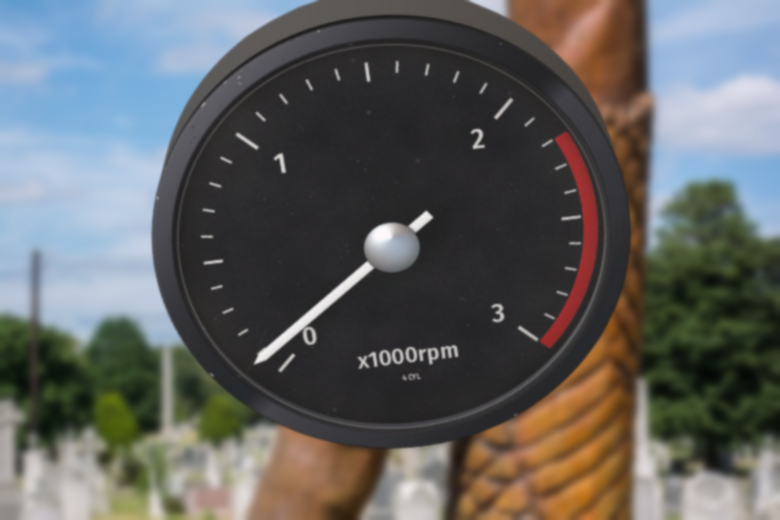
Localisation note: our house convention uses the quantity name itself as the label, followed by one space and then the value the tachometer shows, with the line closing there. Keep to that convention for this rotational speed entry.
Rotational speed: 100 rpm
